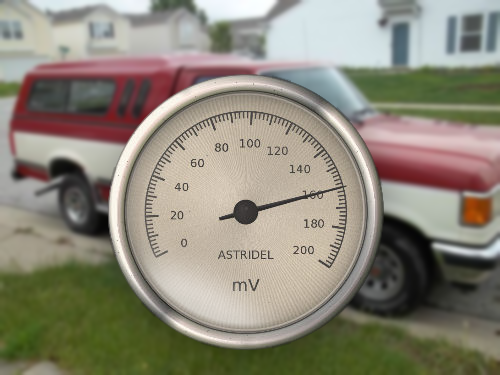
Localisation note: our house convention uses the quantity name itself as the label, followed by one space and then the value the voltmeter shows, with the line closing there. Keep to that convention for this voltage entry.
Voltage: 160 mV
